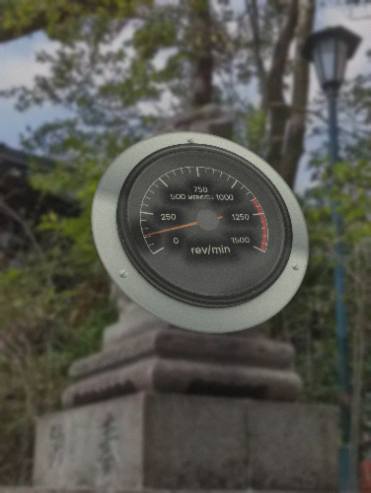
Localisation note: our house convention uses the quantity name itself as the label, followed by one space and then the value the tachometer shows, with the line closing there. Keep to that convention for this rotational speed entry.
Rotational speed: 100 rpm
